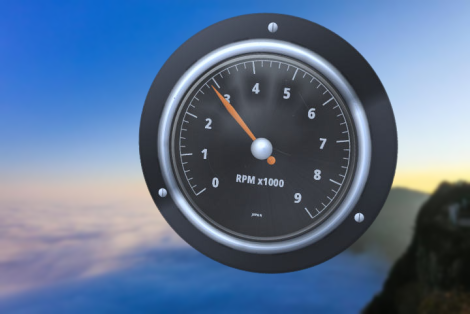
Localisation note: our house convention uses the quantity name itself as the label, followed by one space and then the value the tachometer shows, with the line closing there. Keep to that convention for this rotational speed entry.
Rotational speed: 2900 rpm
